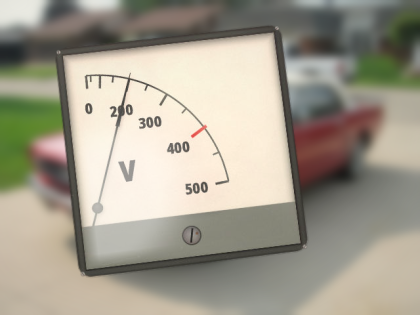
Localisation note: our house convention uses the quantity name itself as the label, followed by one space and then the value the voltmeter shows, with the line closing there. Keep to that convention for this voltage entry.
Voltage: 200 V
